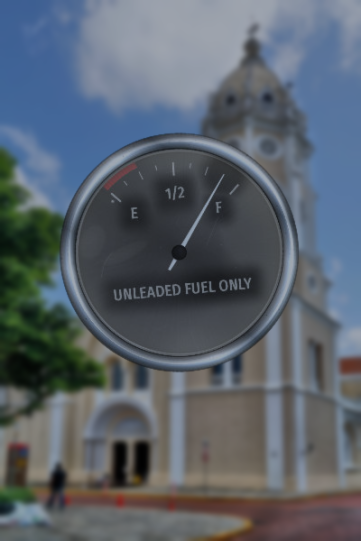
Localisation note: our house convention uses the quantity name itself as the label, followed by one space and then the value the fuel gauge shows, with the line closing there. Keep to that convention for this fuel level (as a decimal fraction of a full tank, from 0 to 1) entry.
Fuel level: 0.875
